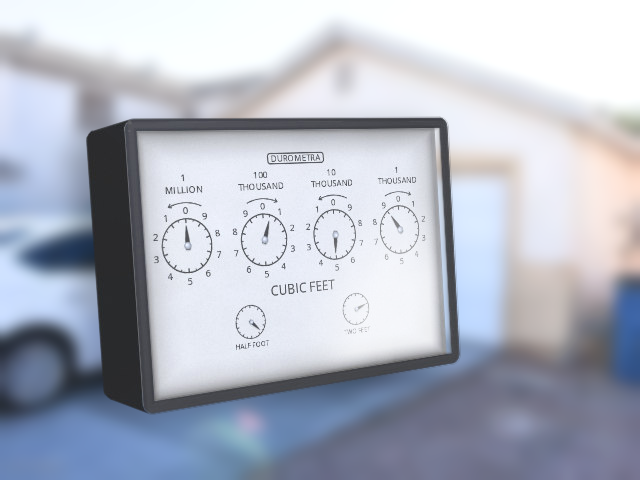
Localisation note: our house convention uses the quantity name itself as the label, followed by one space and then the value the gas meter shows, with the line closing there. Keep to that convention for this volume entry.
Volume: 4900 ft³
